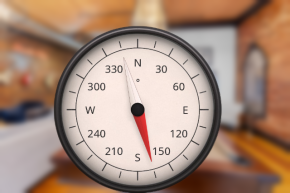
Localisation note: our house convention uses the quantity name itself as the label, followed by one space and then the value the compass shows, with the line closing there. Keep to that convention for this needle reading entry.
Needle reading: 165 °
